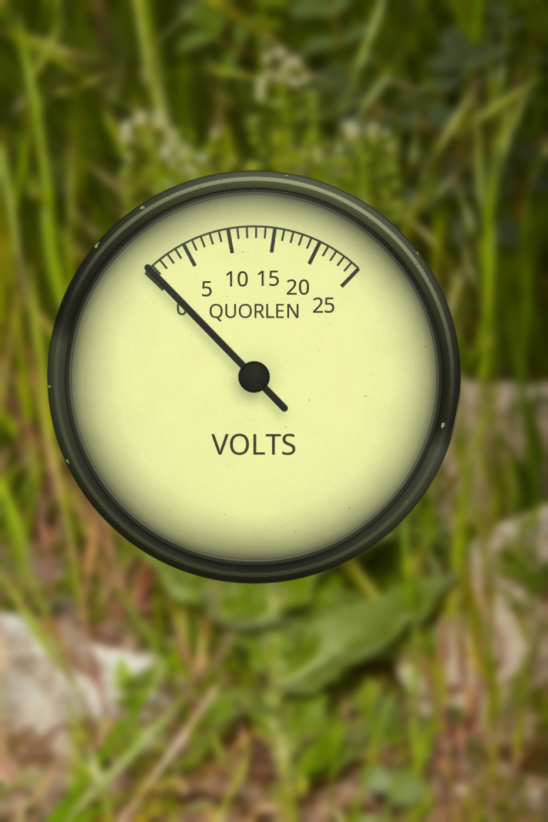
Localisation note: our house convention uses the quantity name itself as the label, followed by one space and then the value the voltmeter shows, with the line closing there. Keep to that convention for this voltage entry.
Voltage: 0.5 V
